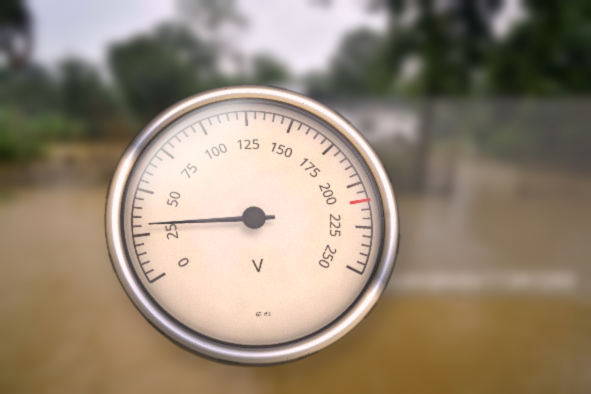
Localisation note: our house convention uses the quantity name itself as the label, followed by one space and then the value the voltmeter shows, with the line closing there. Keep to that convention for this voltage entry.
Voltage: 30 V
